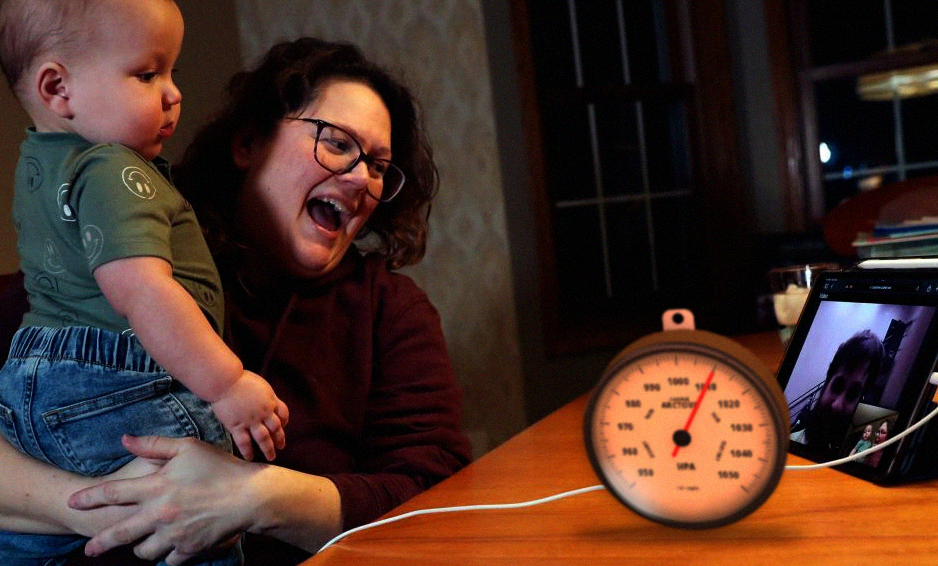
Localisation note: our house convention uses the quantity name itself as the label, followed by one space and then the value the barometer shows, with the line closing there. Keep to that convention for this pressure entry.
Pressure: 1010 hPa
